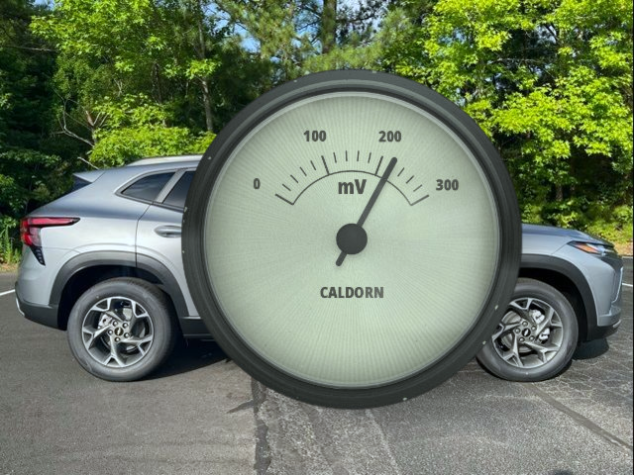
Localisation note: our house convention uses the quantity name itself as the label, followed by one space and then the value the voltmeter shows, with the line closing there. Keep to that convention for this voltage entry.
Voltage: 220 mV
